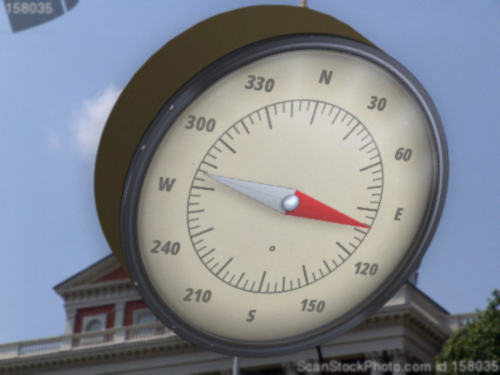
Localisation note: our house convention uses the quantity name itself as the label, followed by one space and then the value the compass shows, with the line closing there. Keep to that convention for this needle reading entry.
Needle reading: 100 °
